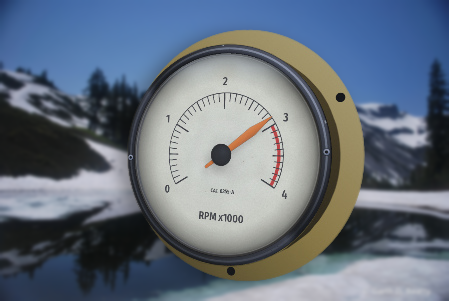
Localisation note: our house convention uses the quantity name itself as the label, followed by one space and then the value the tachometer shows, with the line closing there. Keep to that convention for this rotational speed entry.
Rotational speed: 2900 rpm
